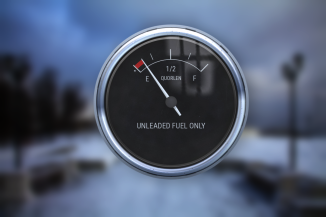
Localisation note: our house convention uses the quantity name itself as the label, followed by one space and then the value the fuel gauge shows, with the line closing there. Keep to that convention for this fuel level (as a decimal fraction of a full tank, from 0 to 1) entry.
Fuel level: 0.125
